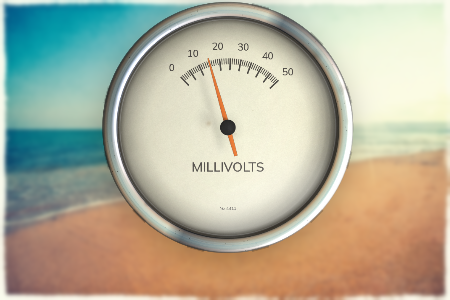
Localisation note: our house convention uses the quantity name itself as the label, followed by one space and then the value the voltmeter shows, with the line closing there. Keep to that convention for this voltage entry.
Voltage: 15 mV
